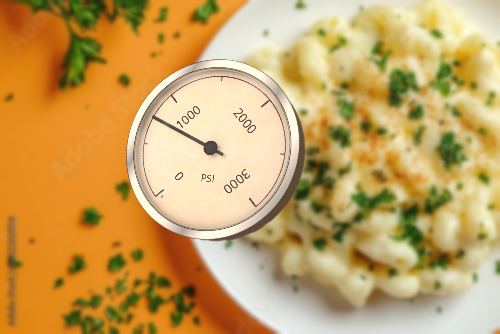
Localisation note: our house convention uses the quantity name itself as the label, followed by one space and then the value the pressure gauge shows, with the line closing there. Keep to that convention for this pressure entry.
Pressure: 750 psi
